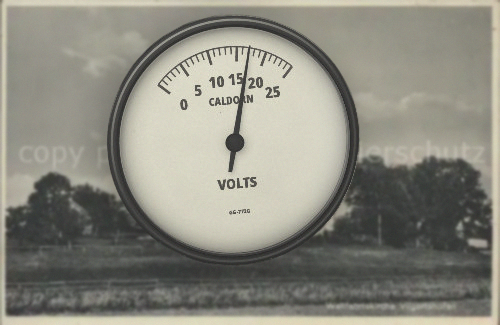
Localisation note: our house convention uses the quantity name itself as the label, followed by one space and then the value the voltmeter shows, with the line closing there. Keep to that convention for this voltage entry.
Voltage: 17 V
